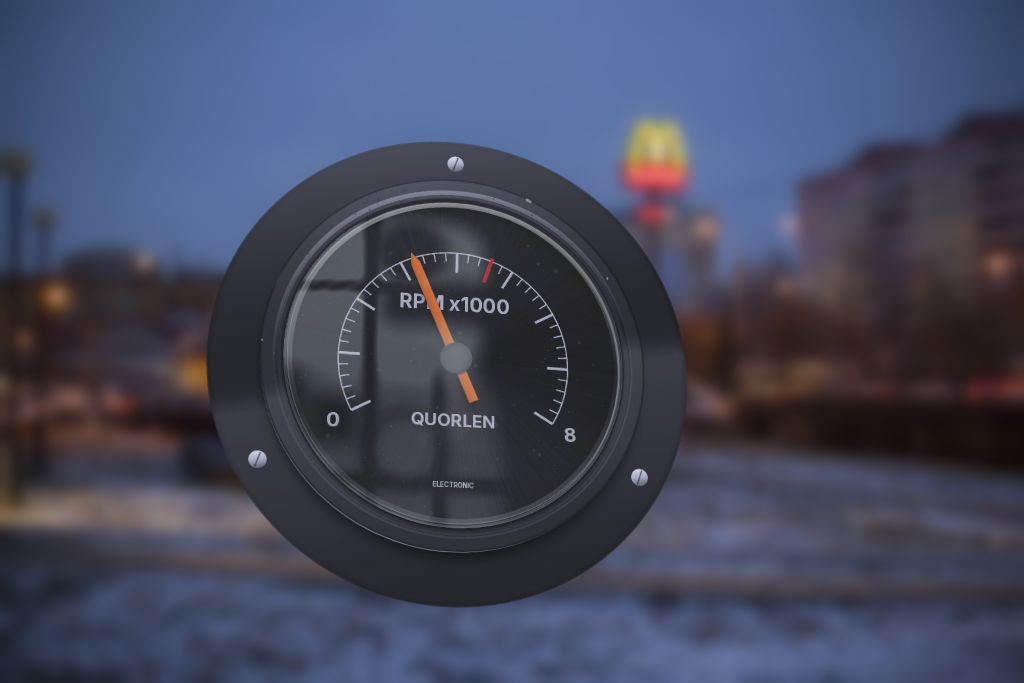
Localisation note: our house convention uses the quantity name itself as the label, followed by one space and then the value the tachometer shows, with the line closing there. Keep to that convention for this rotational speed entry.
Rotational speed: 3200 rpm
